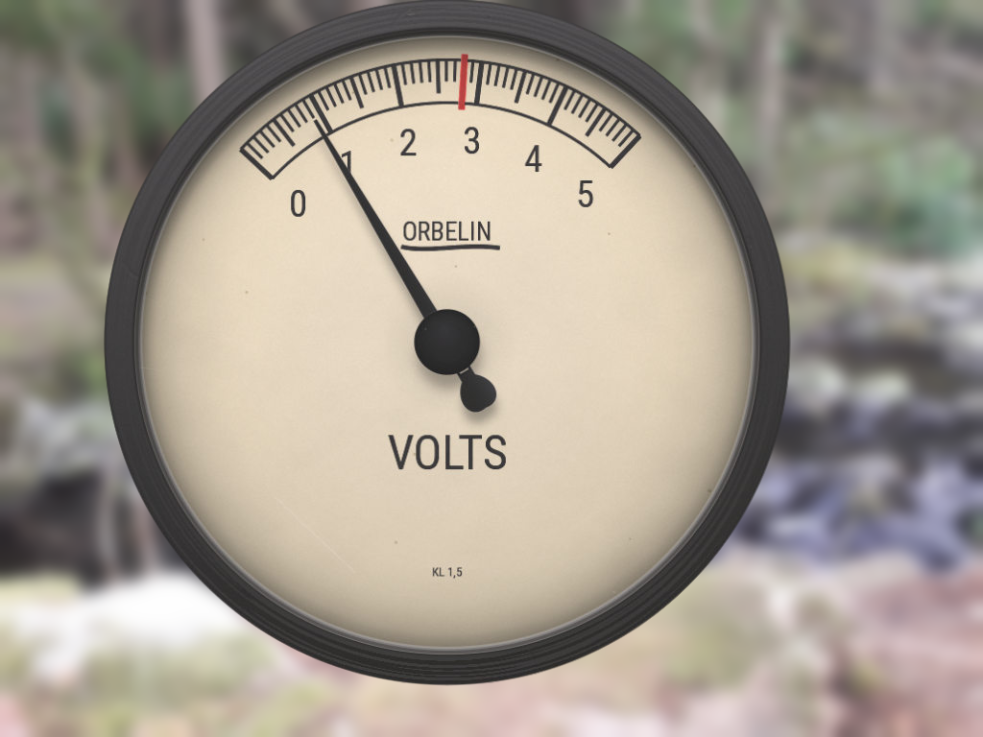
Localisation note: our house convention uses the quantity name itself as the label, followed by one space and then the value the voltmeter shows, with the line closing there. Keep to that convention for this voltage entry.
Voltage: 0.9 V
